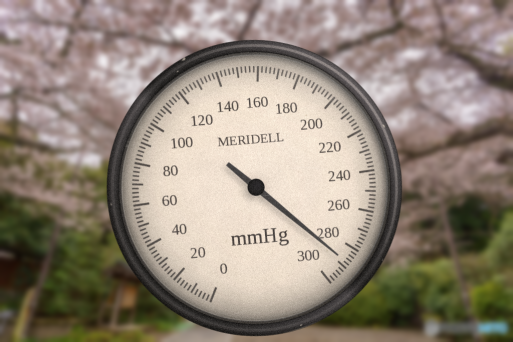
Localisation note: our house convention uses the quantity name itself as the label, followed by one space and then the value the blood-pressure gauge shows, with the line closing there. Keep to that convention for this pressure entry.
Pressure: 288 mmHg
